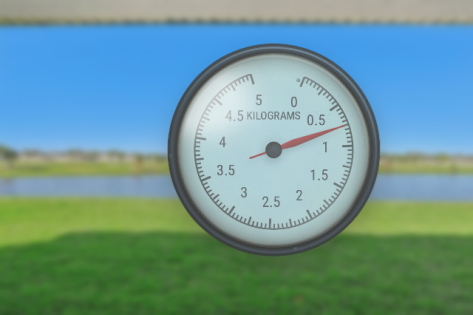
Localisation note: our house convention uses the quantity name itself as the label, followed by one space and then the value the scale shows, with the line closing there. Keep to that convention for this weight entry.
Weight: 0.75 kg
